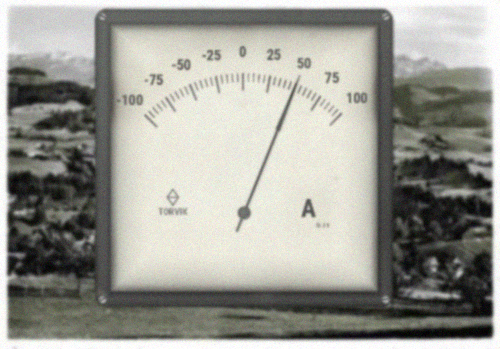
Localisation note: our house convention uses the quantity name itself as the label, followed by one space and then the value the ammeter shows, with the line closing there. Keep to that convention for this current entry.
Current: 50 A
